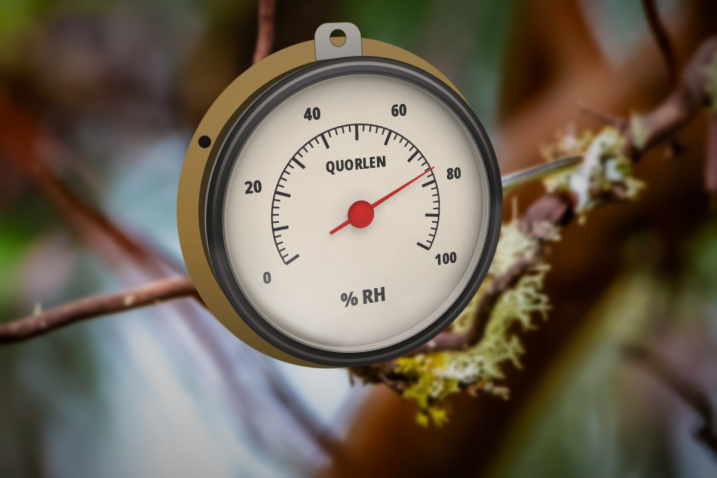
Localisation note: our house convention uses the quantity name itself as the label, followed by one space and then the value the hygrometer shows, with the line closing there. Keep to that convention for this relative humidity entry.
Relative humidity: 76 %
